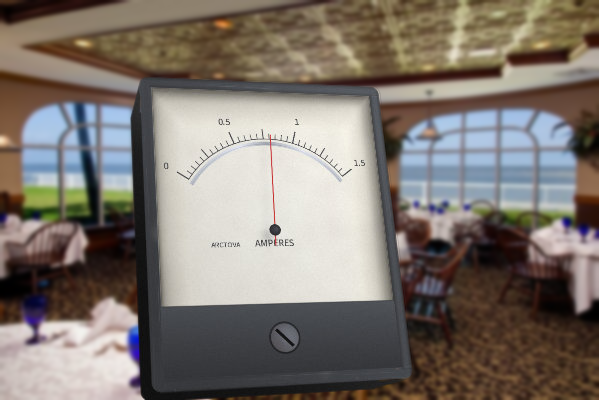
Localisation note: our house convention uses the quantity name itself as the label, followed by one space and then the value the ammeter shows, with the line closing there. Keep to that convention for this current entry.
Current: 0.8 A
